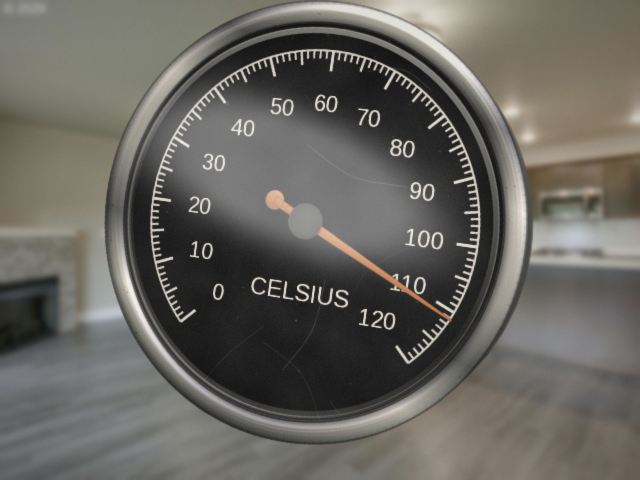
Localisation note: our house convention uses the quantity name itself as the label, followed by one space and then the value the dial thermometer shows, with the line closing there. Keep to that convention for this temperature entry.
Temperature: 111 °C
